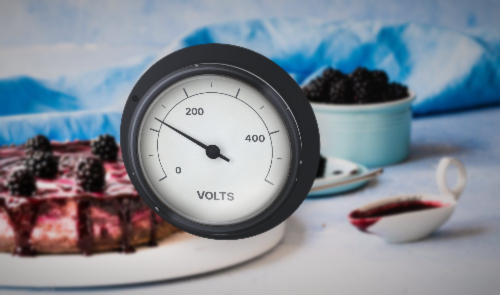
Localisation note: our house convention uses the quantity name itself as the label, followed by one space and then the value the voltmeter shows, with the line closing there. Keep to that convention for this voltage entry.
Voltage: 125 V
